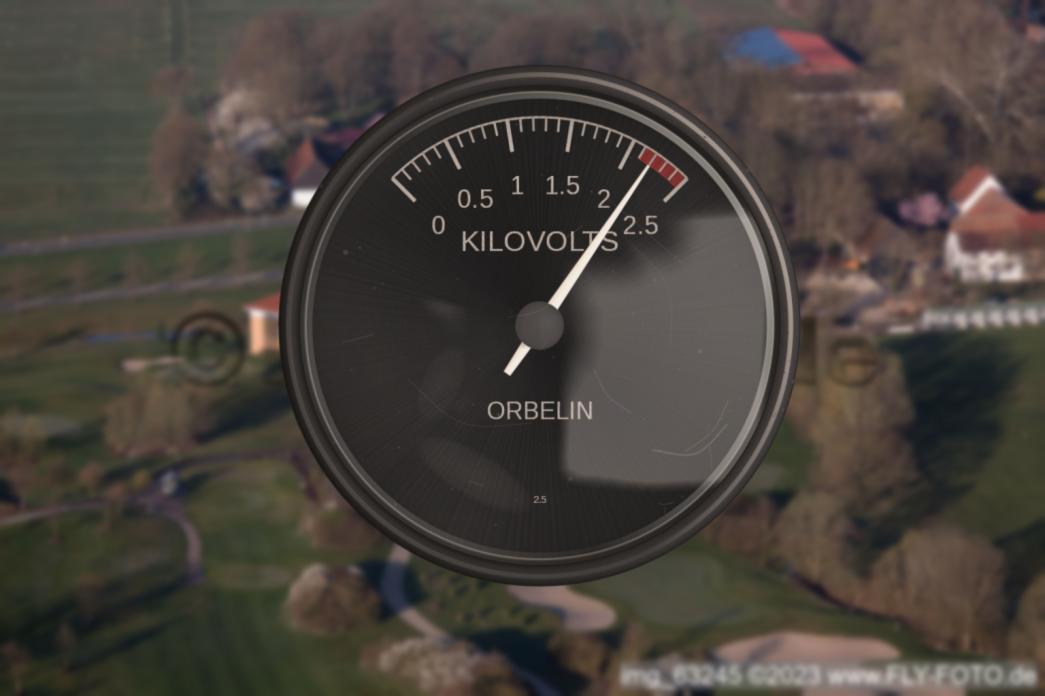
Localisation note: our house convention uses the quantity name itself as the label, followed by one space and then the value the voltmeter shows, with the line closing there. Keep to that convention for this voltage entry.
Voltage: 2.2 kV
